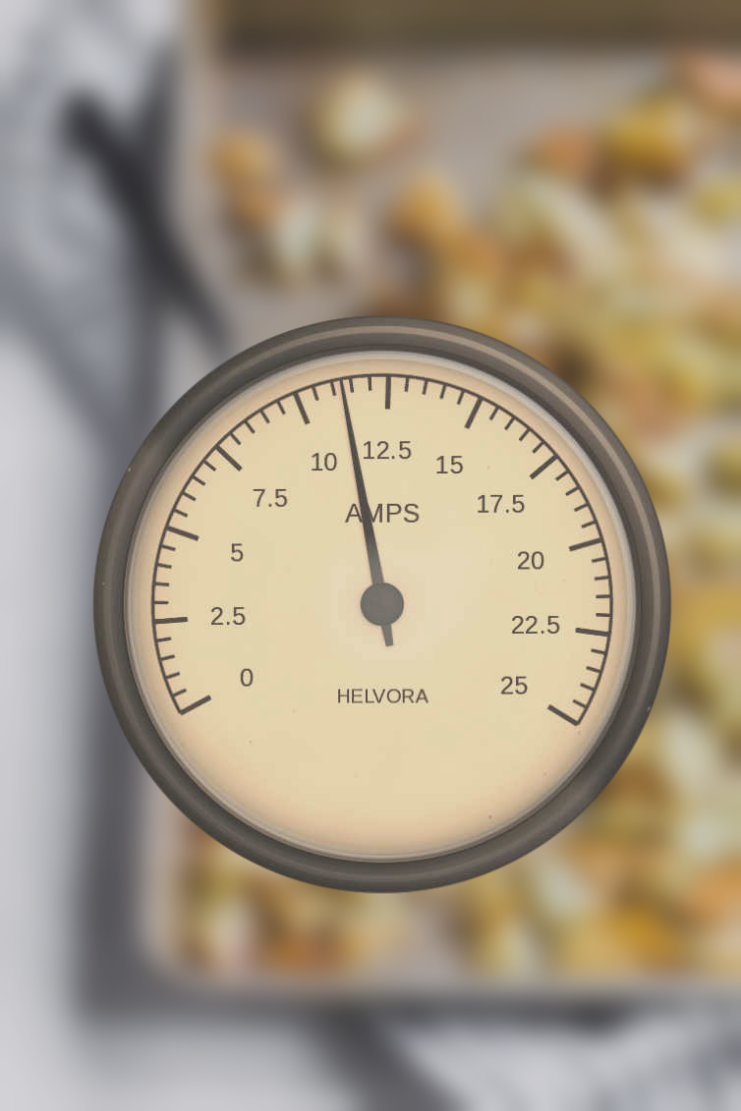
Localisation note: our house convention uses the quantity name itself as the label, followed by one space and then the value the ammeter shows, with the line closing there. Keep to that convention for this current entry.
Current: 11.25 A
